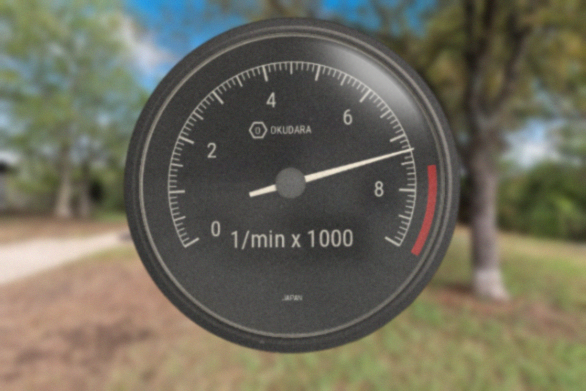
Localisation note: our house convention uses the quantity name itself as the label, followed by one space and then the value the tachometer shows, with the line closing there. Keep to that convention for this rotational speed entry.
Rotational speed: 7300 rpm
